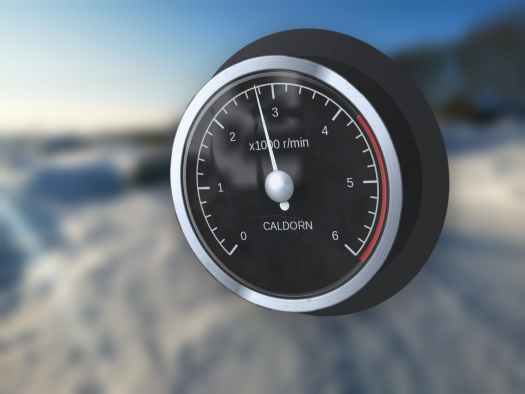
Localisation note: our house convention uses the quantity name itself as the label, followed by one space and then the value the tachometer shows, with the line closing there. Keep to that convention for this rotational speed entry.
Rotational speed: 2800 rpm
